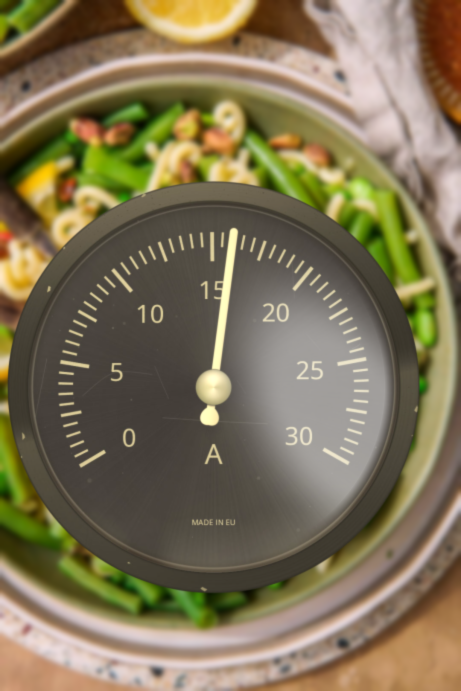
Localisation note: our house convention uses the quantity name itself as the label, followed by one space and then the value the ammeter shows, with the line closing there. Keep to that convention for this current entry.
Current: 16 A
